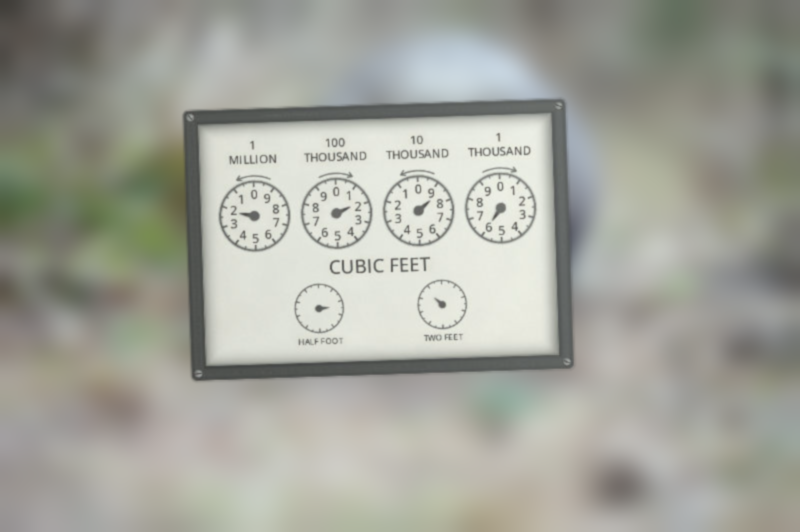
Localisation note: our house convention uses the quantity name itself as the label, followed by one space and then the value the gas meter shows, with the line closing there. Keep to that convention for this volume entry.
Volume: 218600 ft³
